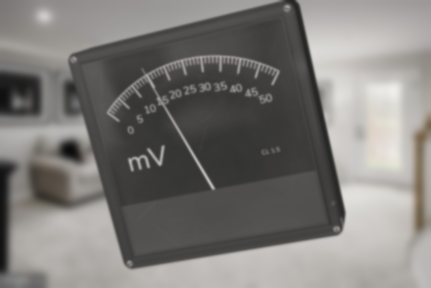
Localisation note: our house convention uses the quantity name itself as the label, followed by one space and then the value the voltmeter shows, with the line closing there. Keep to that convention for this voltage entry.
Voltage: 15 mV
